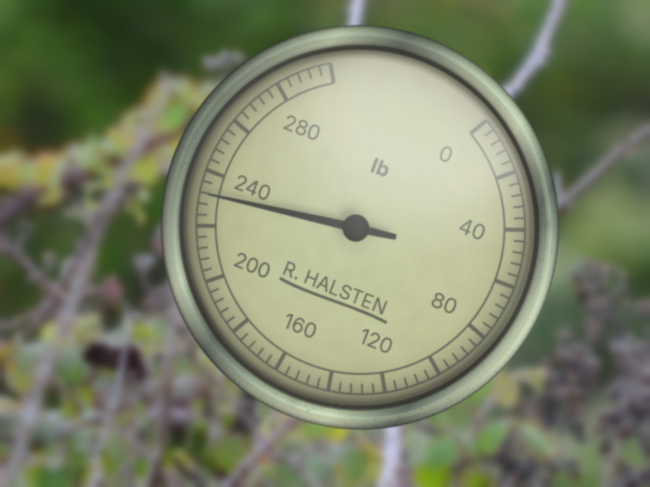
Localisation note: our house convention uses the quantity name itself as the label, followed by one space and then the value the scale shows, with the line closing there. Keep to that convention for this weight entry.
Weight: 232 lb
